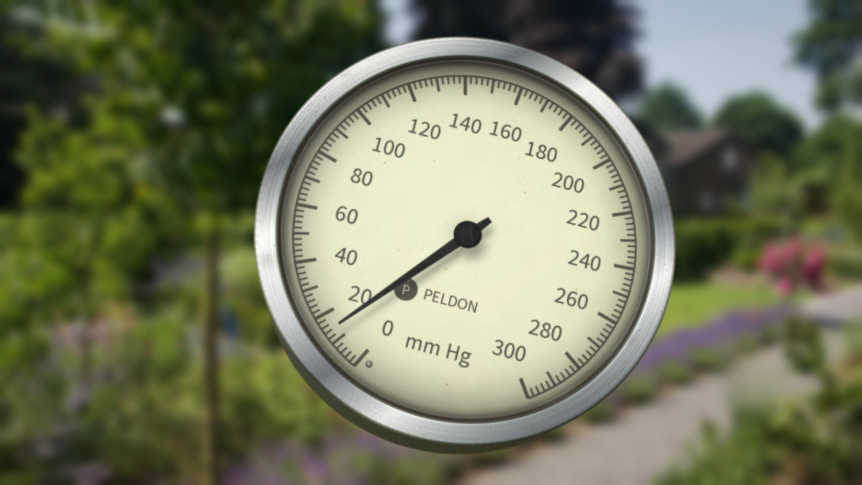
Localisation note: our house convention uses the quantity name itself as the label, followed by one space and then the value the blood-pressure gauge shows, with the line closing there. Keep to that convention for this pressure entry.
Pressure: 14 mmHg
